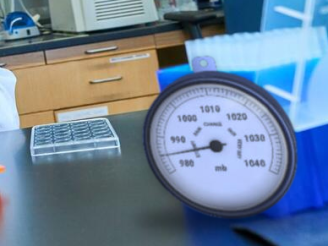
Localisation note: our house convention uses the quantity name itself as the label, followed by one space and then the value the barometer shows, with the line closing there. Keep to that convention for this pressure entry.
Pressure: 985 mbar
